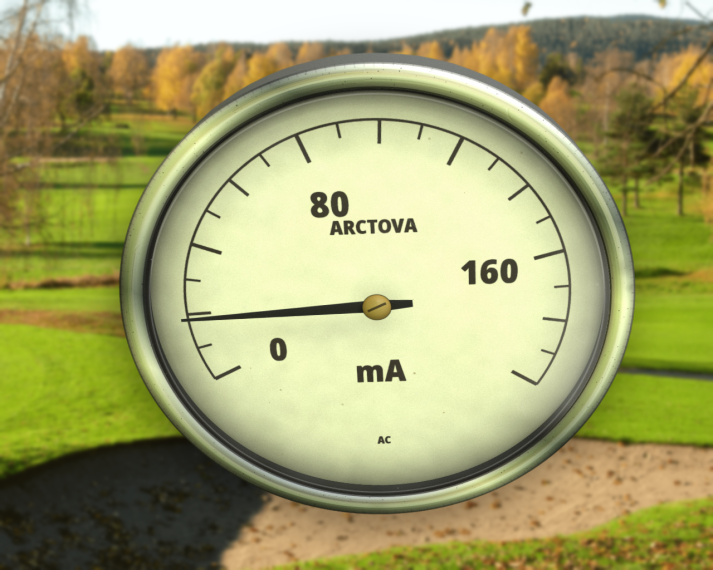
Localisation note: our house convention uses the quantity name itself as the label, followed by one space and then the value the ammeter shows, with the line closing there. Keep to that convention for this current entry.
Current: 20 mA
